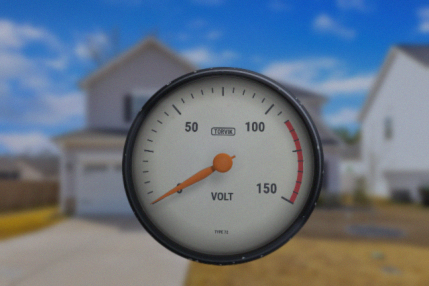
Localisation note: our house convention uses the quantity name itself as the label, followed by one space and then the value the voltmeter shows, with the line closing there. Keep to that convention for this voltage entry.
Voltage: 0 V
